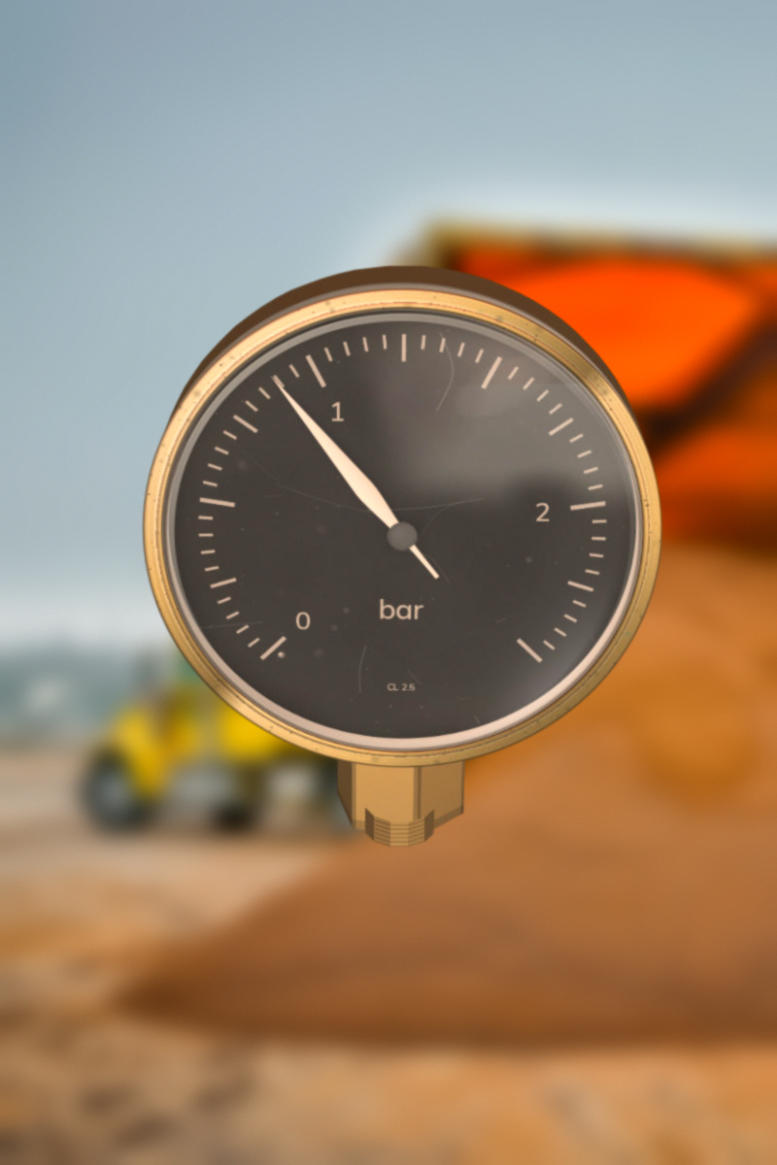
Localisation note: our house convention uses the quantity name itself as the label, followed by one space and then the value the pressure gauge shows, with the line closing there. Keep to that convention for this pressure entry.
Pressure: 0.9 bar
